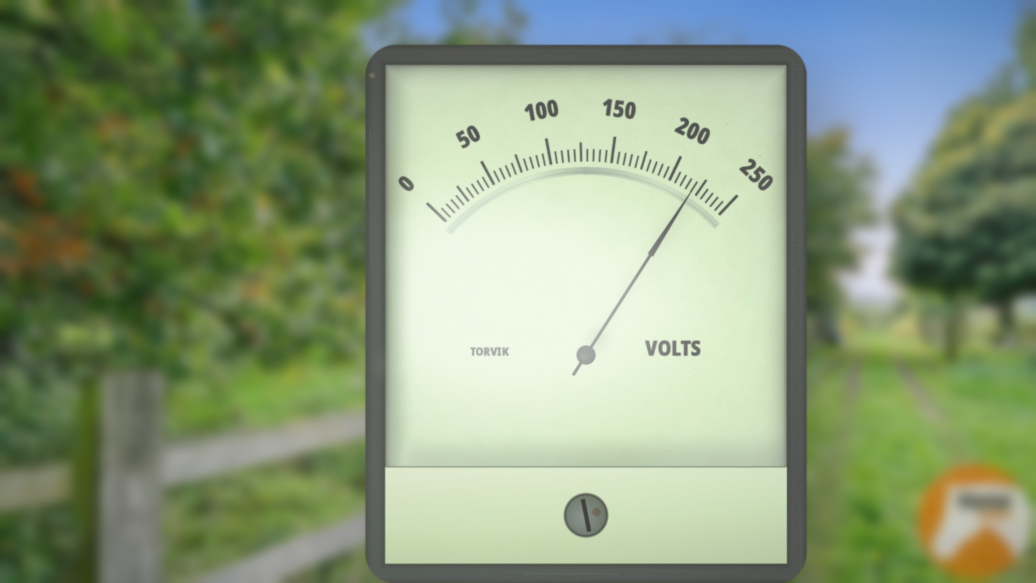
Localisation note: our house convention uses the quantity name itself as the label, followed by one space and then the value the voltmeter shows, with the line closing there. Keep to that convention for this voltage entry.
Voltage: 220 V
